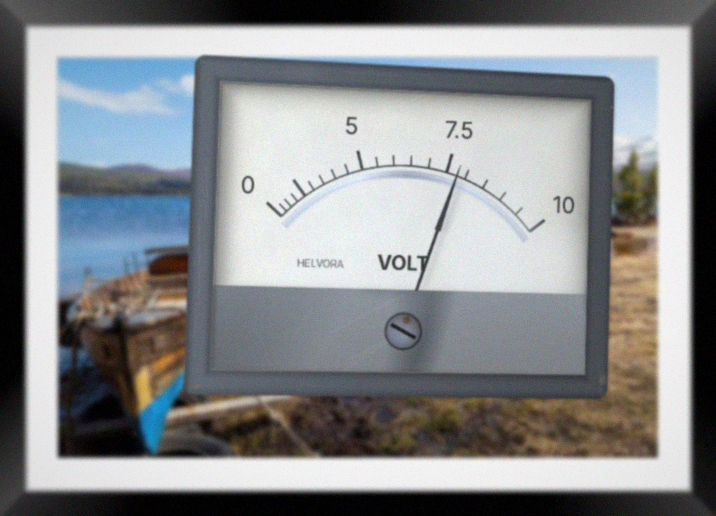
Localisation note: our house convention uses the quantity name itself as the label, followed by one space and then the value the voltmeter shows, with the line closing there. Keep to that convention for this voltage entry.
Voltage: 7.75 V
